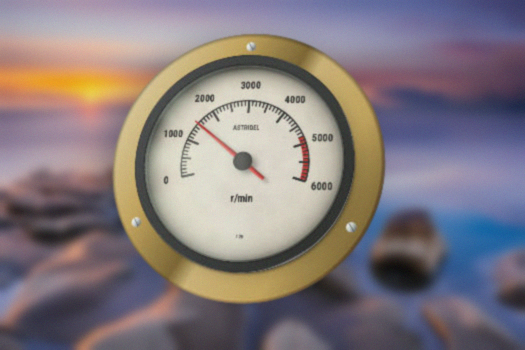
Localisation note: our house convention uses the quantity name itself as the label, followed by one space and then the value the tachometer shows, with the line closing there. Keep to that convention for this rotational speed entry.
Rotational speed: 1500 rpm
